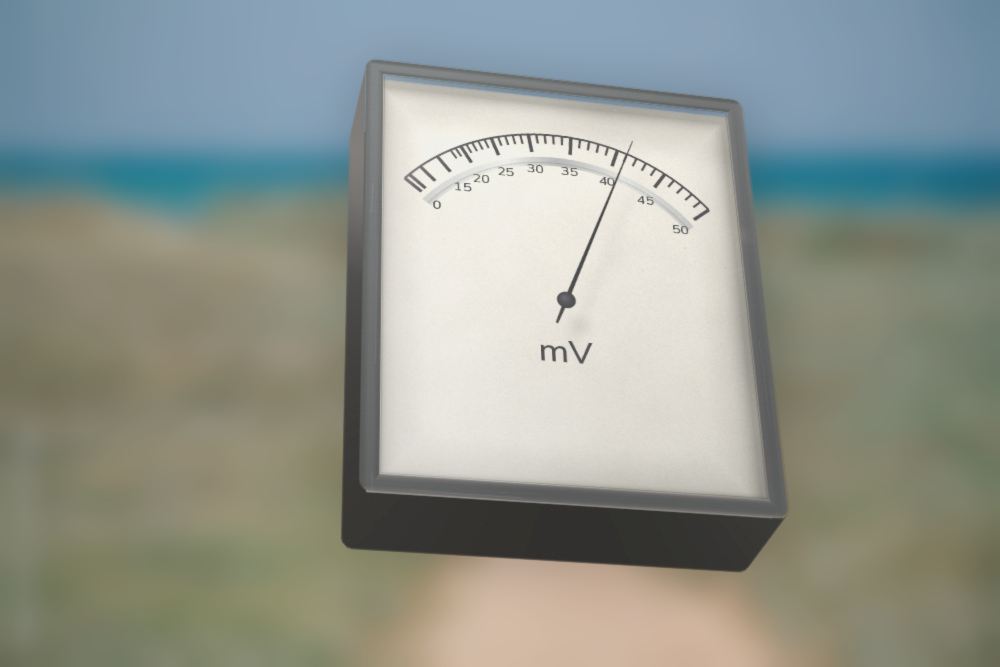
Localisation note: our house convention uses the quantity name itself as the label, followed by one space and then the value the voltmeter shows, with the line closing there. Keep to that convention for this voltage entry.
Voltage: 41 mV
